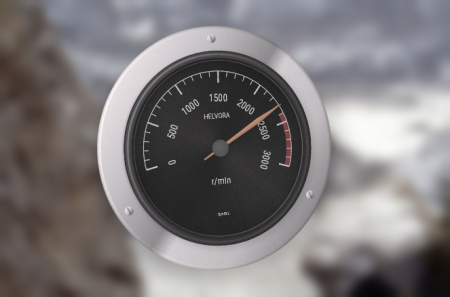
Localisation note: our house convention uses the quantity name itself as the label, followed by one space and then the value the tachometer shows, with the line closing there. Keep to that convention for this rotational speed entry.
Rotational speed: 2300 rpm
